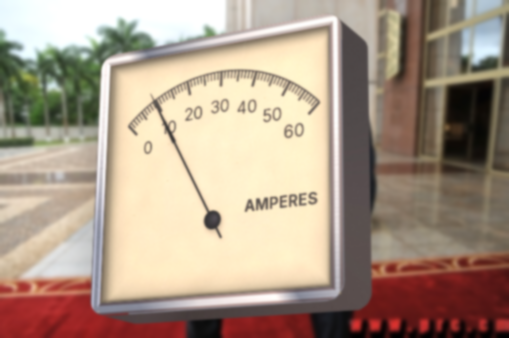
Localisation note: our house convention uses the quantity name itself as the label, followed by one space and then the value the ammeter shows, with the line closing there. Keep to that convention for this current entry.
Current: 10 A
